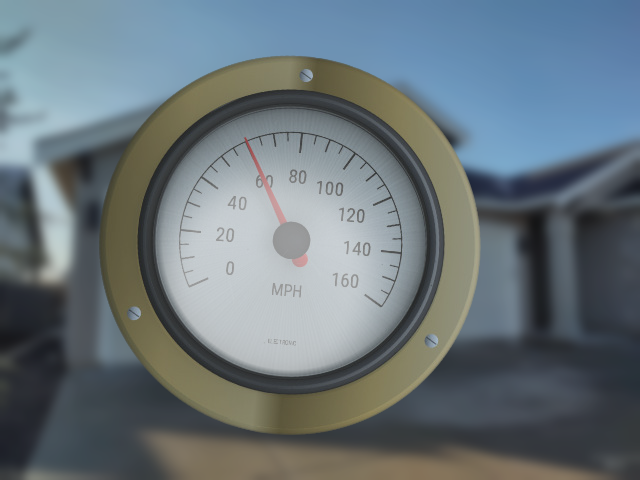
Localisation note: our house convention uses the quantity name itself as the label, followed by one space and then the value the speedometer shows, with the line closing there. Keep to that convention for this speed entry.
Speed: 60 mph
